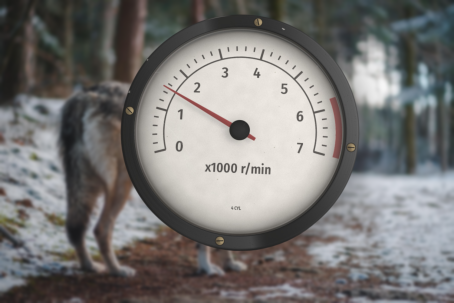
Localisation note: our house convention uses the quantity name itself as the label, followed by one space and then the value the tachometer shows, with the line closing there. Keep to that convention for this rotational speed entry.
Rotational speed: 1500 rpm
